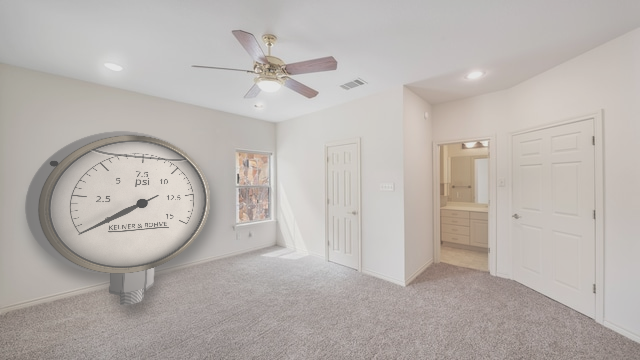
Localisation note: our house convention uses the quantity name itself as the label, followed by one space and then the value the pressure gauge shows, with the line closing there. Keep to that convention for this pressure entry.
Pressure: 0 psi
